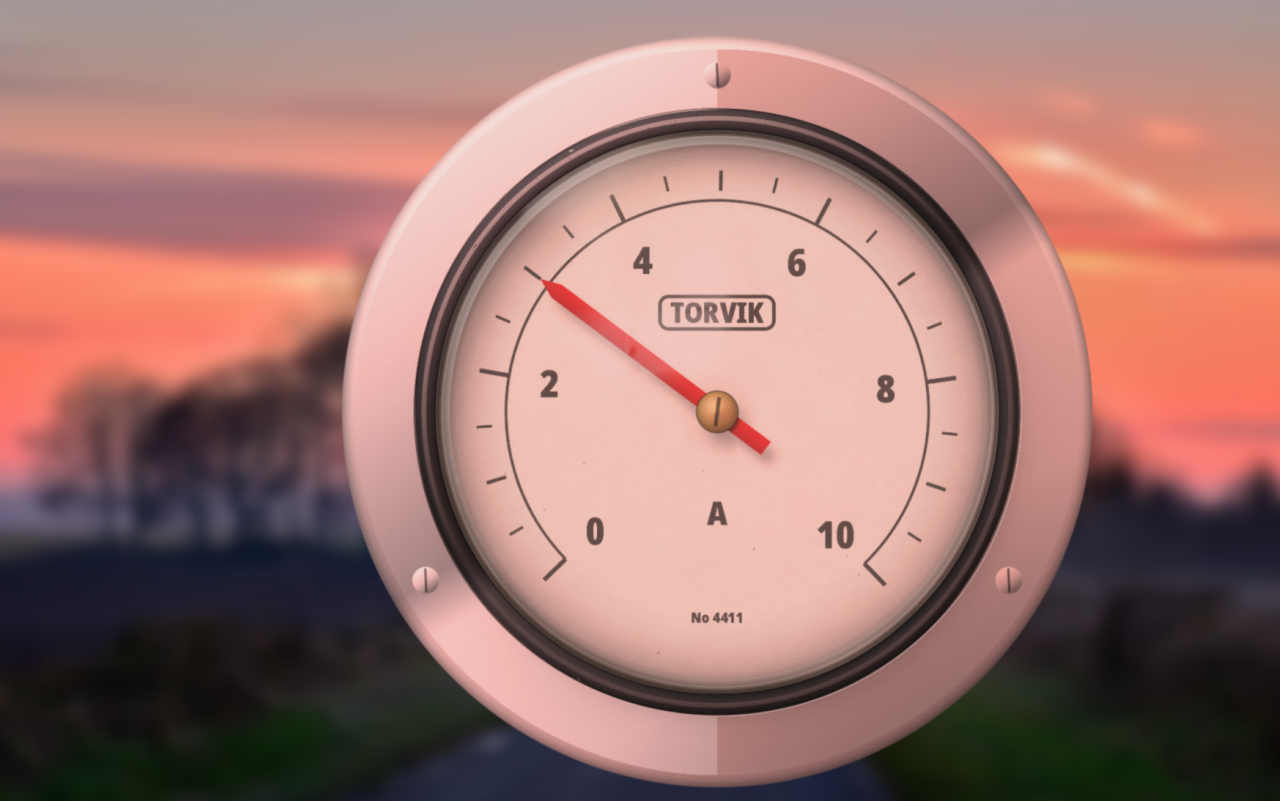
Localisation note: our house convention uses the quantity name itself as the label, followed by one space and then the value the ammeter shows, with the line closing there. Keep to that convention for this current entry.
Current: 3 A
